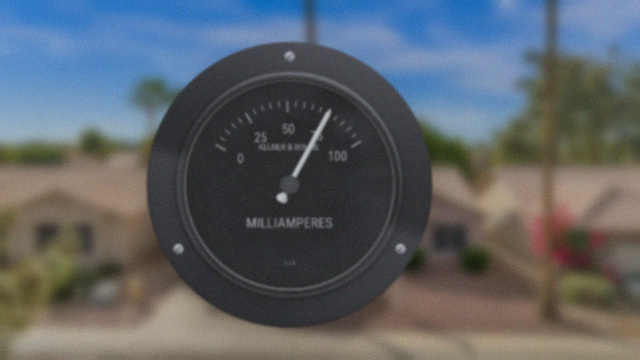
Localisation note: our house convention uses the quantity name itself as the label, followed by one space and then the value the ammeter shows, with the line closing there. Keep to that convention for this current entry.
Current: 75 mA
